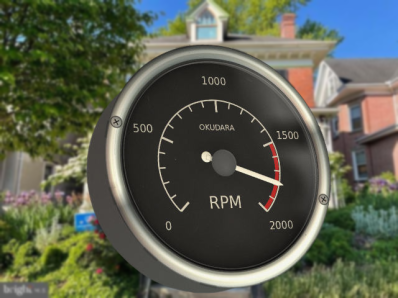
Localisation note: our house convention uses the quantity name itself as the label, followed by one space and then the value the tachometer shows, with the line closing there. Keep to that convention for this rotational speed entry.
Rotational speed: 1800 rpm
